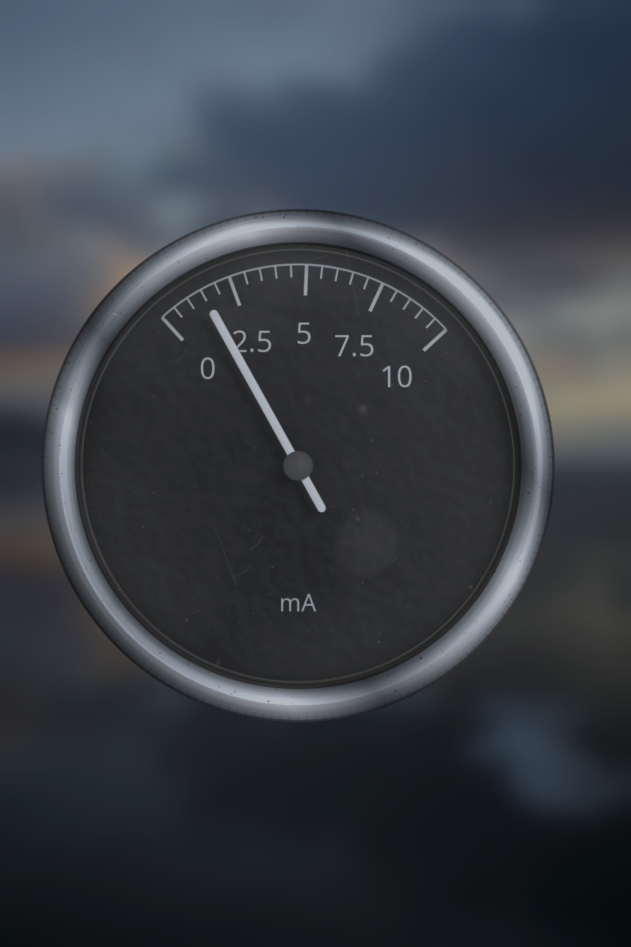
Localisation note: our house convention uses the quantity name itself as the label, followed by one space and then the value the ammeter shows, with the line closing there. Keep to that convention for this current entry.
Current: 1.5 mA
